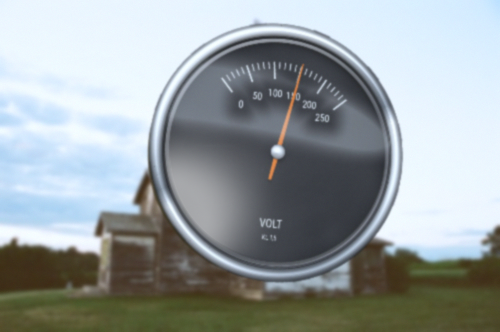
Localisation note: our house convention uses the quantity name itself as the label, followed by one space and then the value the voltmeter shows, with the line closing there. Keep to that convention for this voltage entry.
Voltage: 150 V
